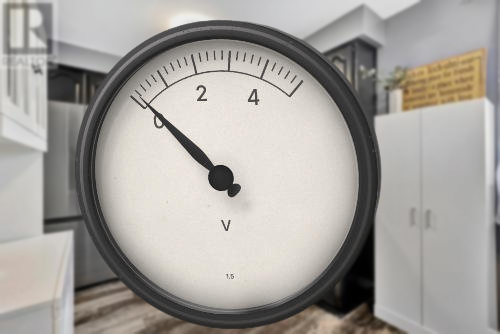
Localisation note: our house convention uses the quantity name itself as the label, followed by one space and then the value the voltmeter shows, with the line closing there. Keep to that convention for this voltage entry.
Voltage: 0.2 V
